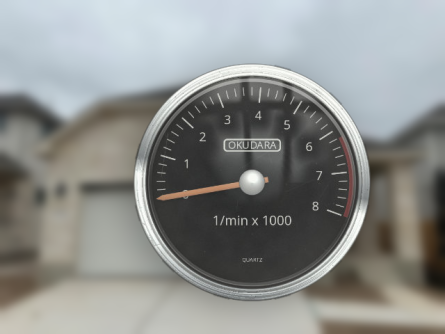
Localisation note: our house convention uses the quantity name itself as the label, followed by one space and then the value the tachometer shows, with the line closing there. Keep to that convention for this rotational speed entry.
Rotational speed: 0 rpm
